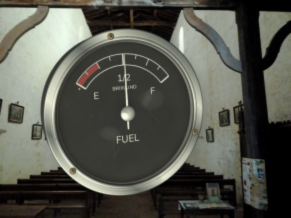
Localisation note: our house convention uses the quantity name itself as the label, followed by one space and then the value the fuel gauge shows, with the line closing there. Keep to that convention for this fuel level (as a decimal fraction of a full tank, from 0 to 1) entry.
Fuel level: 0.5
